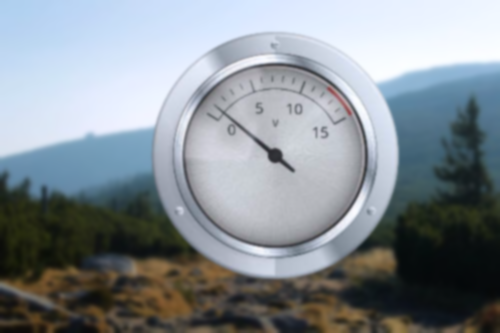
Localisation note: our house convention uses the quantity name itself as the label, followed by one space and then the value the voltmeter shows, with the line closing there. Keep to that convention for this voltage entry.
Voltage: 1 V
